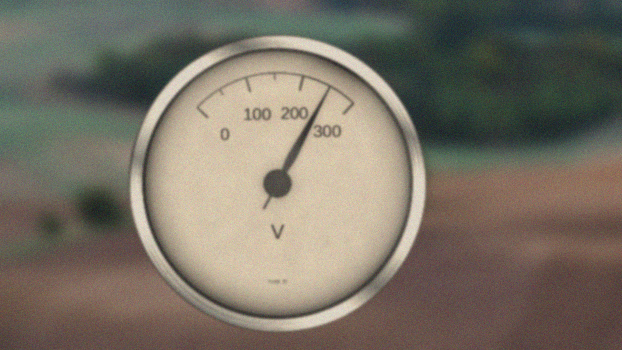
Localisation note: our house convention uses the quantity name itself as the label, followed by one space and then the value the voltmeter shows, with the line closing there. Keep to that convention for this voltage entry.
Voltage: 250 V
